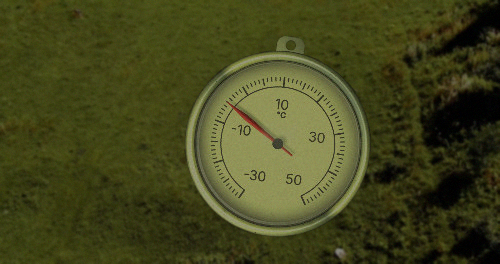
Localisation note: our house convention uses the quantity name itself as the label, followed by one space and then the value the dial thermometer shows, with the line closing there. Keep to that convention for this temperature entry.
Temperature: -5 °C
